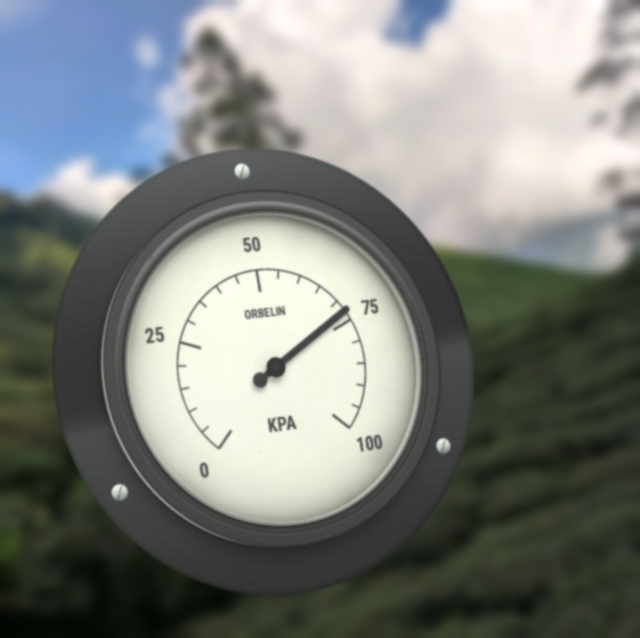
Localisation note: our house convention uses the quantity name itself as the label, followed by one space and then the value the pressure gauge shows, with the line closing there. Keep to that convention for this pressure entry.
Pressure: 72.5 kPa
